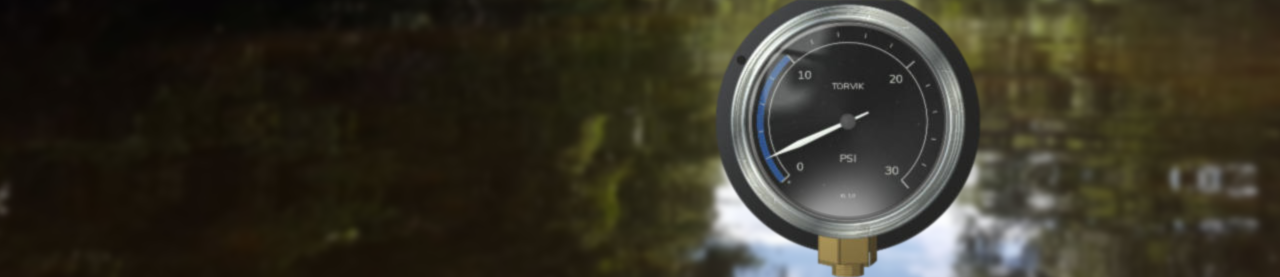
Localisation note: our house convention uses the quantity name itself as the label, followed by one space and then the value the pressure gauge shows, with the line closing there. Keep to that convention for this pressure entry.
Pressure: 2 psi
